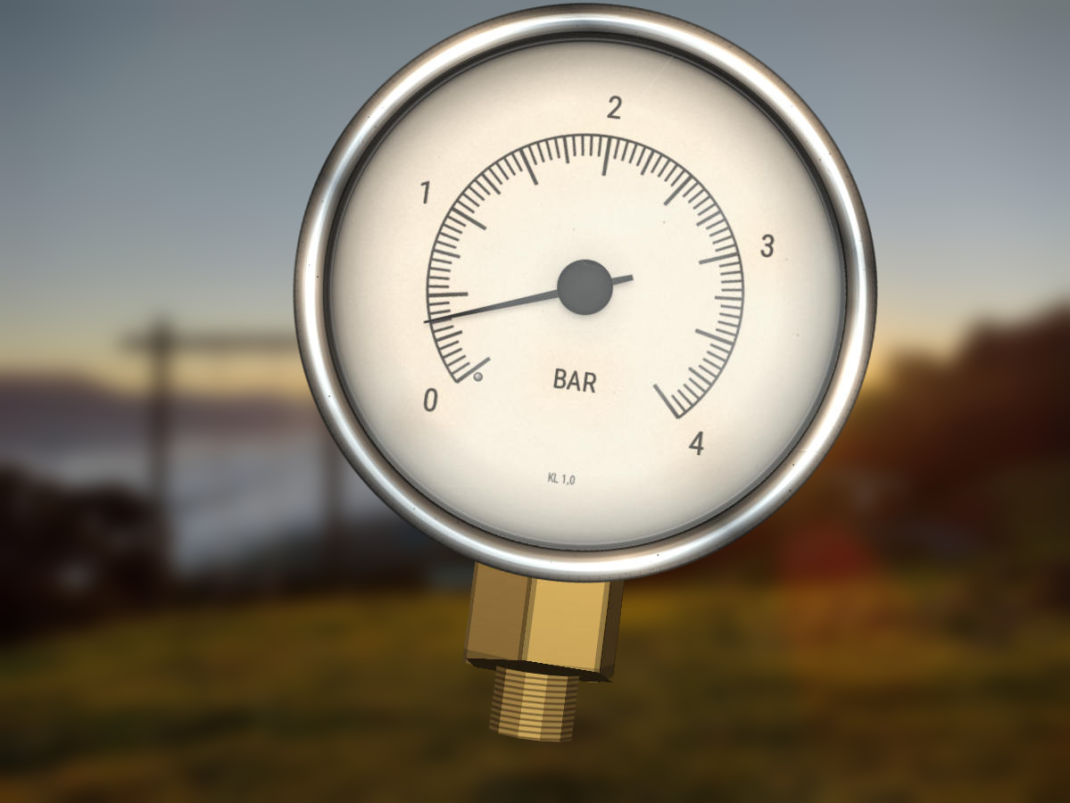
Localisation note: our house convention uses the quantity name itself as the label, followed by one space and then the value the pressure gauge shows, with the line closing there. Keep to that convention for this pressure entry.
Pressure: 0.35 bar
